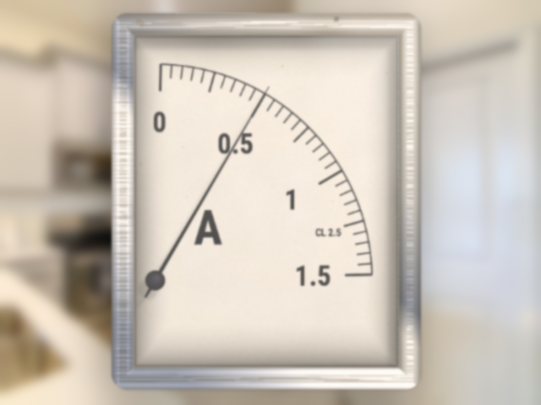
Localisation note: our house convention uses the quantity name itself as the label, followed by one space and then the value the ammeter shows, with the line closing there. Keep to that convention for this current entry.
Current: 0.5 A
